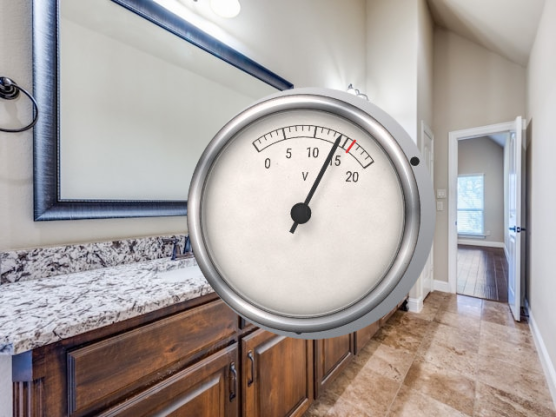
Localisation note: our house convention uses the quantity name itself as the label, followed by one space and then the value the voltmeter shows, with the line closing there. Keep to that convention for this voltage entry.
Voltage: 14 V
